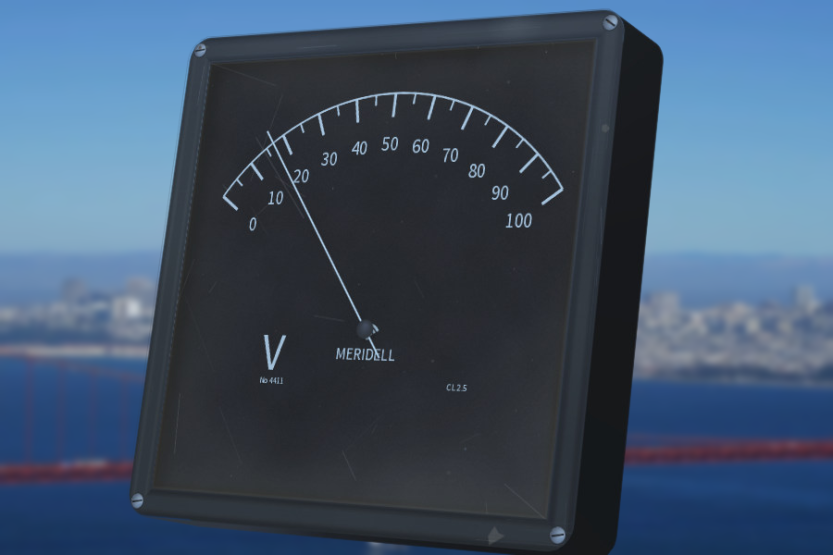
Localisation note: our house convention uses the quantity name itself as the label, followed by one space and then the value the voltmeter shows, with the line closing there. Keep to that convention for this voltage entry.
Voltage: 17.5 V
